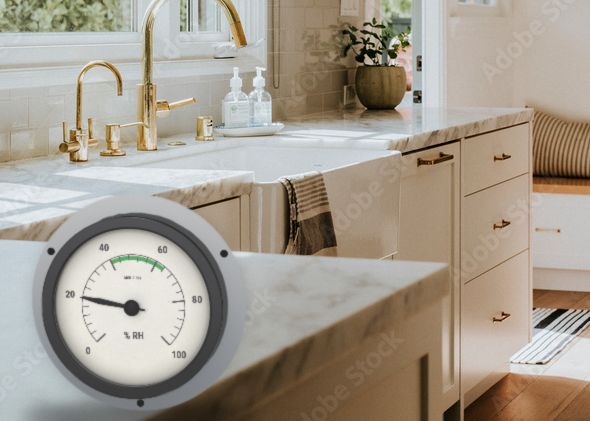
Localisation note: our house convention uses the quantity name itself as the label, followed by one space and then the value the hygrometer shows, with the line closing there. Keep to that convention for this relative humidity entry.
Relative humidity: 20 %
